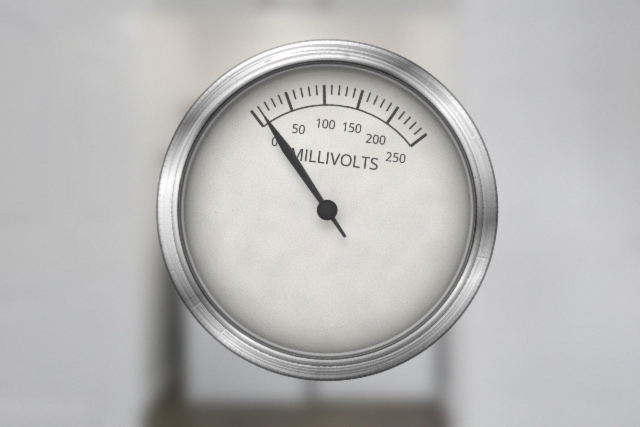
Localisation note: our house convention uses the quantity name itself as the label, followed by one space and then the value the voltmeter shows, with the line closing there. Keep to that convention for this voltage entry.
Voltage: 10 mV
